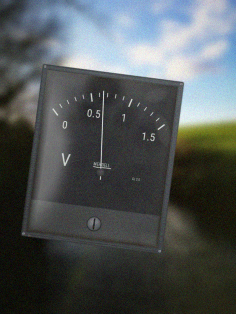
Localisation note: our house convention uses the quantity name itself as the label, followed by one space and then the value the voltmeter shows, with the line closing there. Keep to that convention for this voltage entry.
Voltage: 0.65 V
